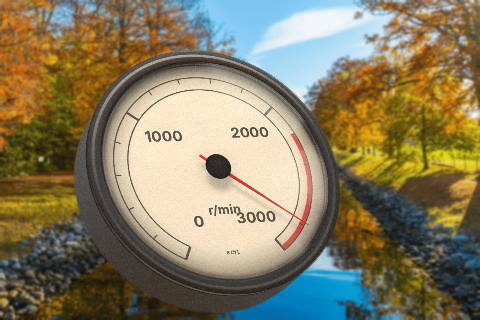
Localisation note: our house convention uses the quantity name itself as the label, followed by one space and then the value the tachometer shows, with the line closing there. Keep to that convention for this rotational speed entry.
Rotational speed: 2800 rpm
